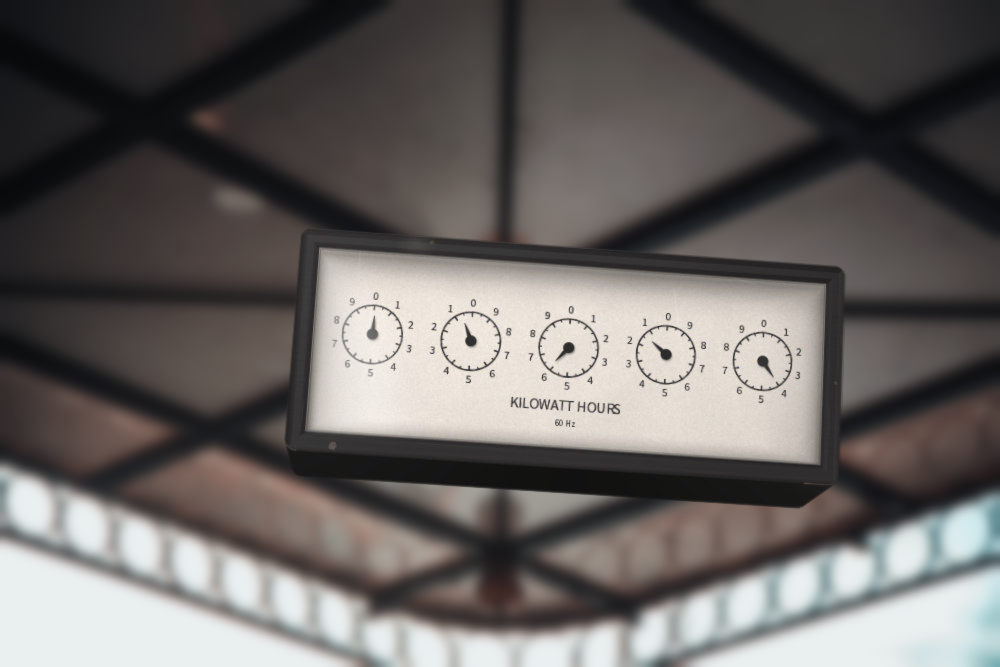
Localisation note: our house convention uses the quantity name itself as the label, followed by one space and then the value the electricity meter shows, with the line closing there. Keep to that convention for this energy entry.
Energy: 614 kWh
